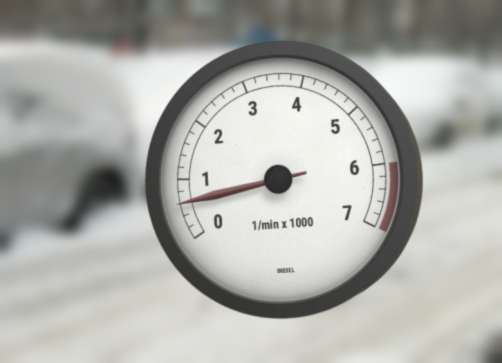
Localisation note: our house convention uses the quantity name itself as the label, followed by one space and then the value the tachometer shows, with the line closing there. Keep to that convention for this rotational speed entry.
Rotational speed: 600 rpm
